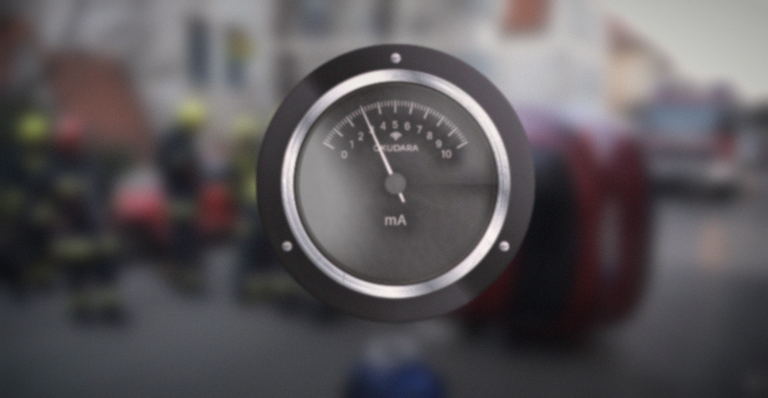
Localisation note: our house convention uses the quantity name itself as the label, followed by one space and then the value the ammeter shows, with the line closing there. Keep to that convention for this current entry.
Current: 3 mA
